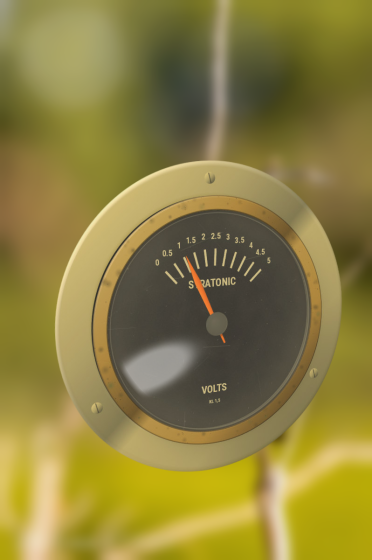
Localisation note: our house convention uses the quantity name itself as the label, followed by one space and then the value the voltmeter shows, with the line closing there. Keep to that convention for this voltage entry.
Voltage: 1 V
